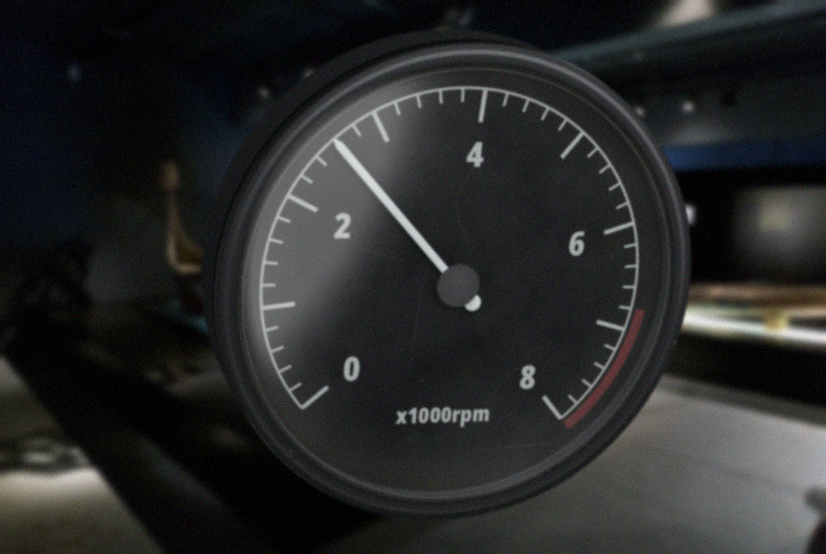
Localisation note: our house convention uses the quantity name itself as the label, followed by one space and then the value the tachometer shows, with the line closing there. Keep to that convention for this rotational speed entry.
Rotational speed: 2600 rpm
